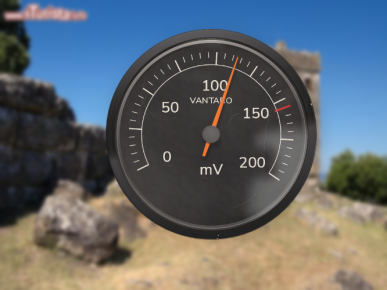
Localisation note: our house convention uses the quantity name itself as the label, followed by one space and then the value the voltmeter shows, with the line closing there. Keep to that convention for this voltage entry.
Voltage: 112.5 mV
